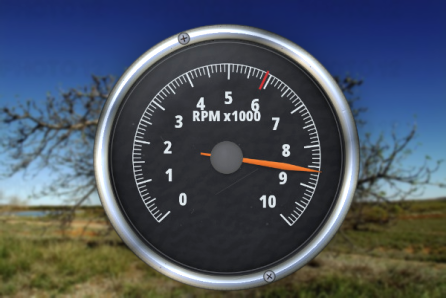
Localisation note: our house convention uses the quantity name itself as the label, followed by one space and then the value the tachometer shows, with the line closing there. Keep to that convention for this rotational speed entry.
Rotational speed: 8600 rpm
